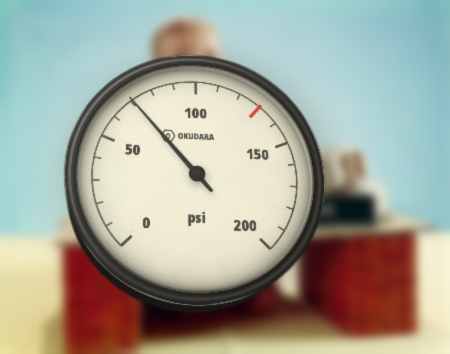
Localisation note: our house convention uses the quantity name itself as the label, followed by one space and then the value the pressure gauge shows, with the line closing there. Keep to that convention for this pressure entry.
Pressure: 70 psi
